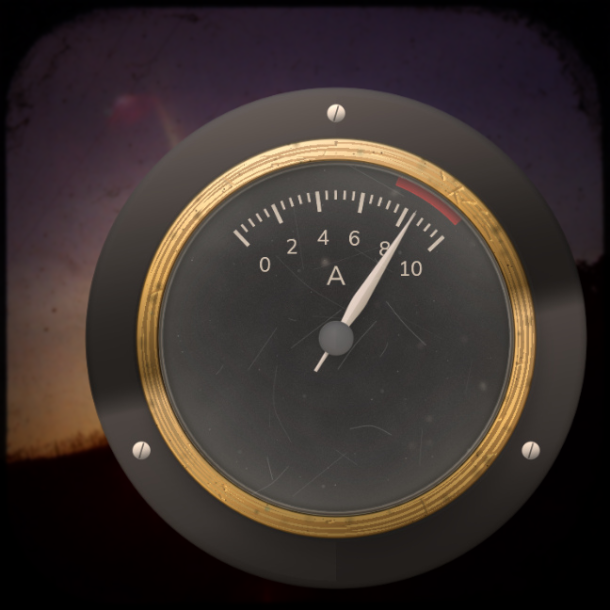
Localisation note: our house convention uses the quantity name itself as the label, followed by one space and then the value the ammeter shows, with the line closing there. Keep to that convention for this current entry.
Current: 8.4 A
